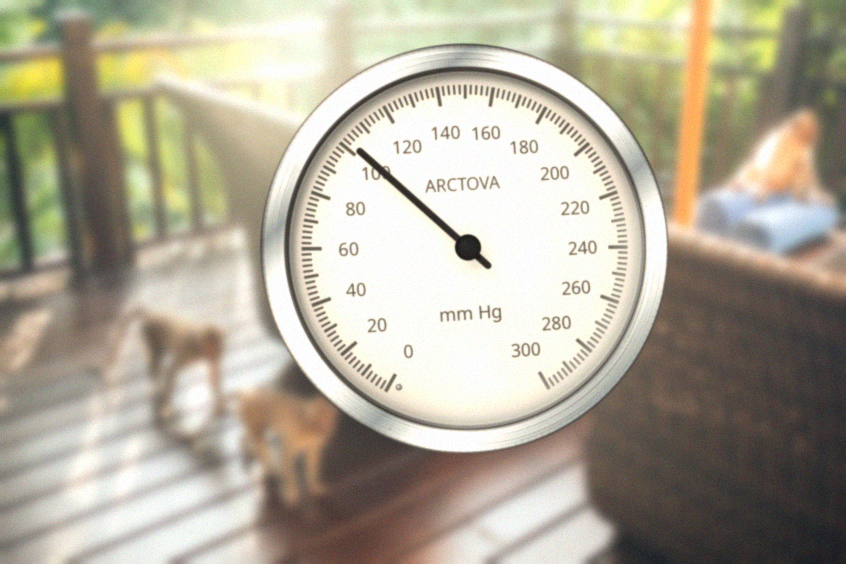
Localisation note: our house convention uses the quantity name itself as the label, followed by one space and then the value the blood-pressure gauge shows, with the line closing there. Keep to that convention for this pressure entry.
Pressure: 102 mmHg
